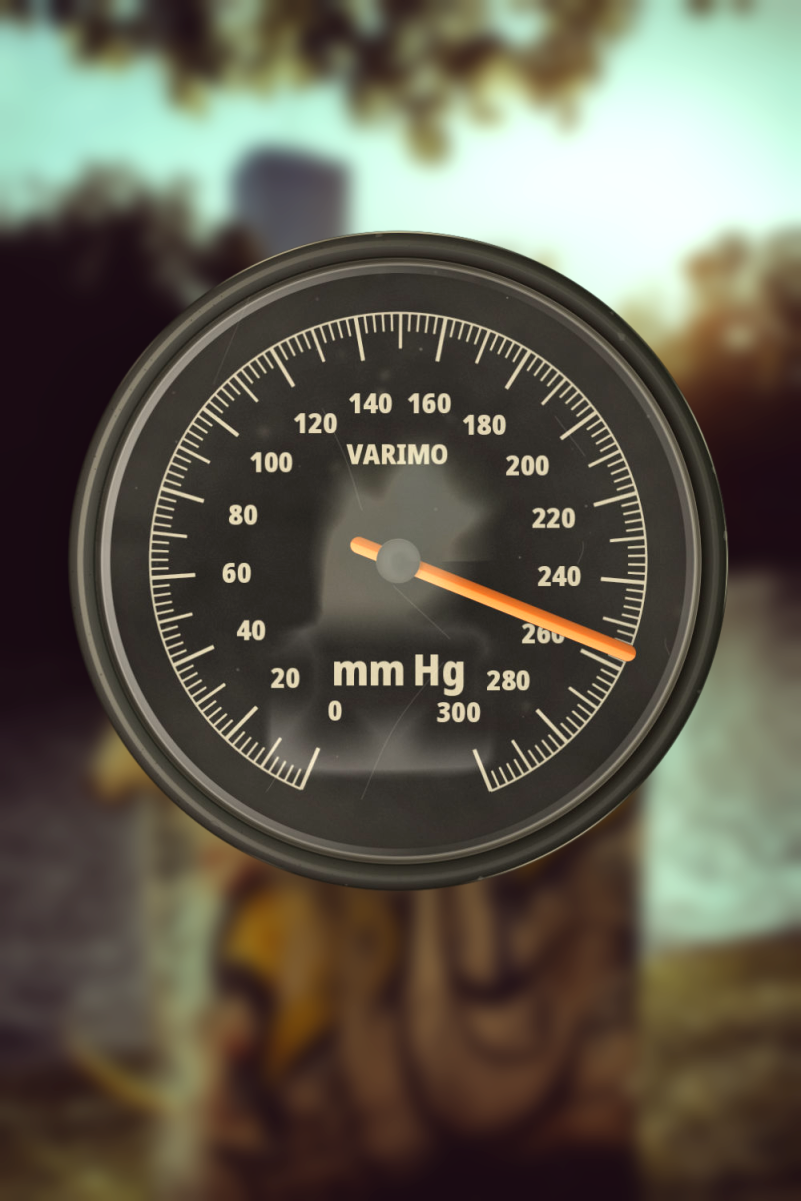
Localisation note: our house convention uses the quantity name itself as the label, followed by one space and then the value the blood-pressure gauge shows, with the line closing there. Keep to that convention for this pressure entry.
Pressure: 256 mmHg
